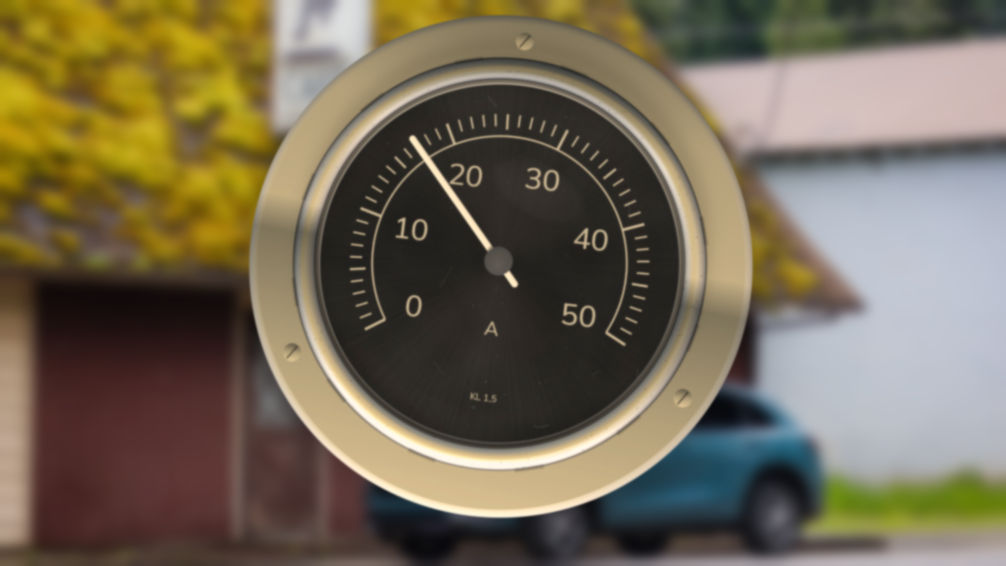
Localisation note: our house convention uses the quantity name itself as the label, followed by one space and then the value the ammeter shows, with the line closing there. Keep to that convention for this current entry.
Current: 17 A
